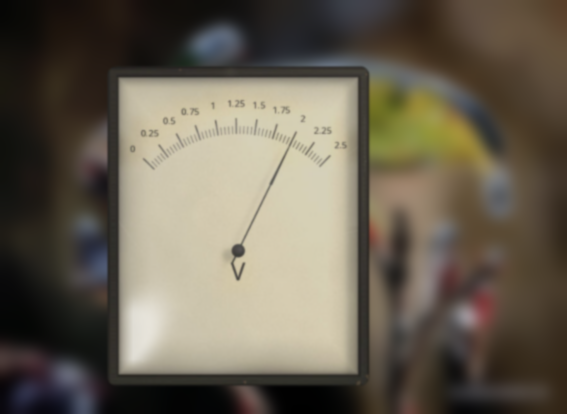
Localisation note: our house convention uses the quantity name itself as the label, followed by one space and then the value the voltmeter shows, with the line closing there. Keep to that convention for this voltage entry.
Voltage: 2 V
